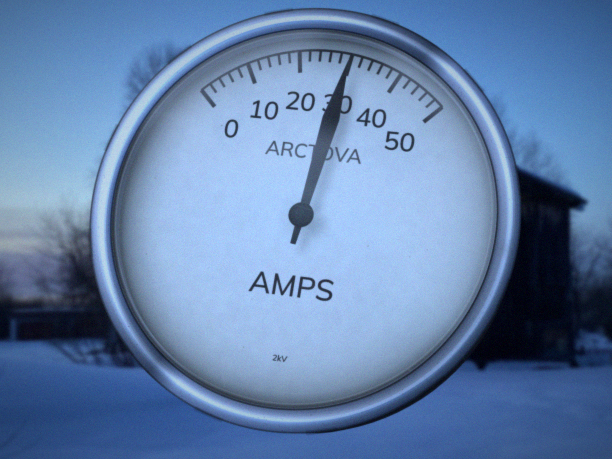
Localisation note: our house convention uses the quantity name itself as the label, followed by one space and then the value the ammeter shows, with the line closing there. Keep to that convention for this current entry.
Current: 30 A
